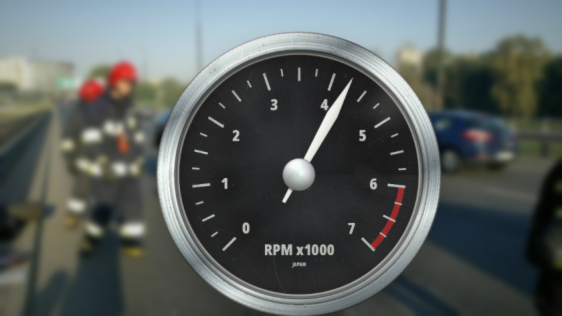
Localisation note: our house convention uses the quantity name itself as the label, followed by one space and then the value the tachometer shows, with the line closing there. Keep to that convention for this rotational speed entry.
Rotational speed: 4250 rpm
